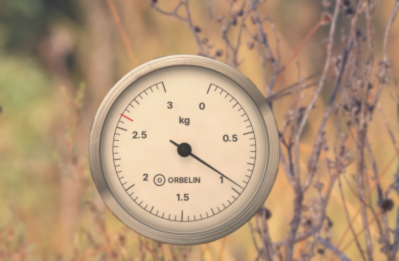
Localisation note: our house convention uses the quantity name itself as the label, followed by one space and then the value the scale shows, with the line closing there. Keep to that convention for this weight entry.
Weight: 0.95 kg
